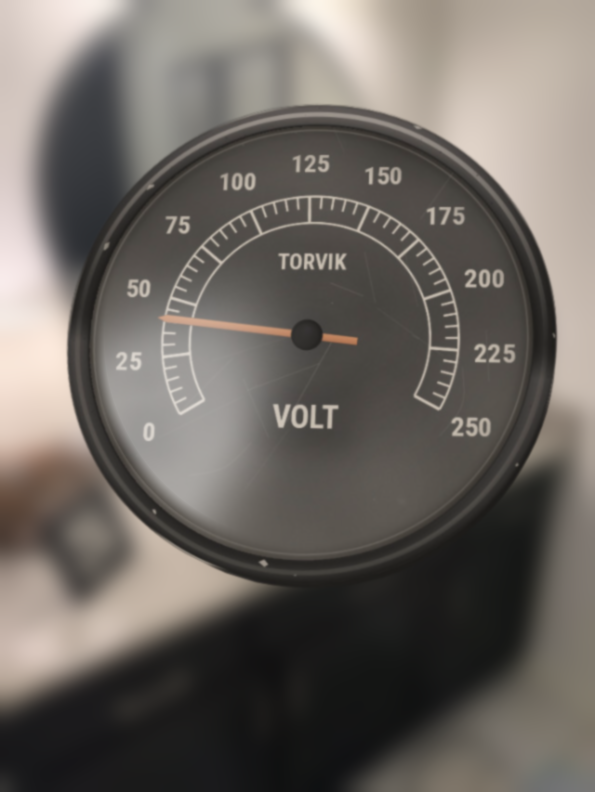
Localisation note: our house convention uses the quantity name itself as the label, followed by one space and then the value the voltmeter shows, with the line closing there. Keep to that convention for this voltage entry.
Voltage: 40 V
